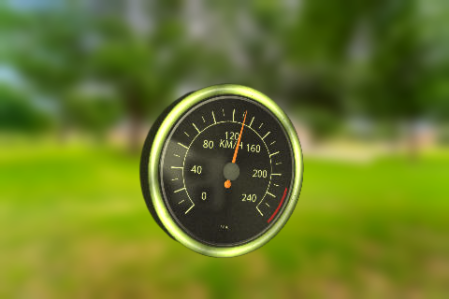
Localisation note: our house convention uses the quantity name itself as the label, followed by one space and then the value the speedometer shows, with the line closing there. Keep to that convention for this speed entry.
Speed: 130 km/h
